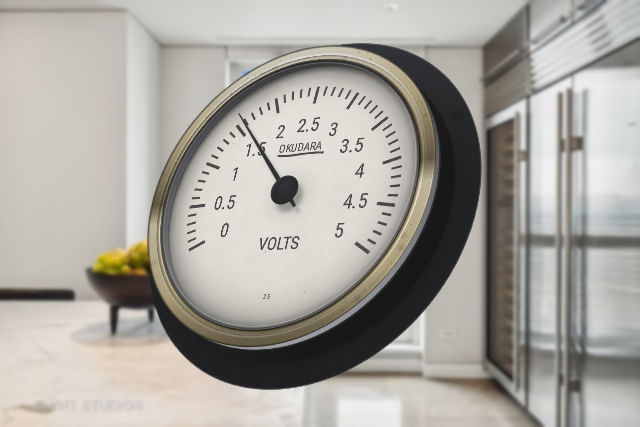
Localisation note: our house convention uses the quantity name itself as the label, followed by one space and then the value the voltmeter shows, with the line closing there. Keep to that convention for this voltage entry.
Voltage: 1.6 V
